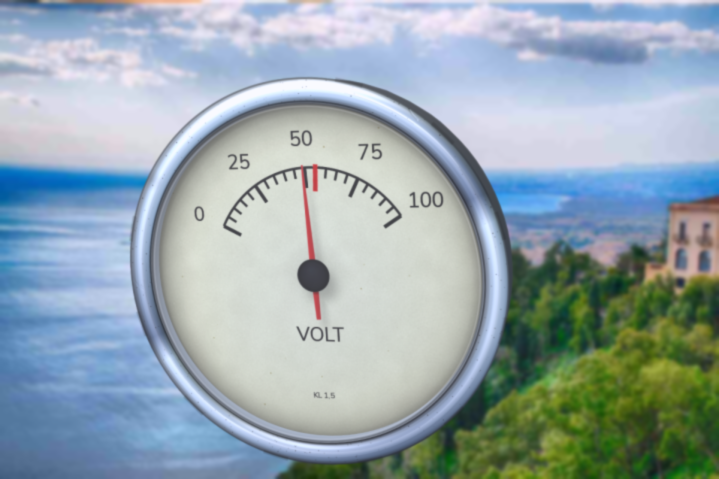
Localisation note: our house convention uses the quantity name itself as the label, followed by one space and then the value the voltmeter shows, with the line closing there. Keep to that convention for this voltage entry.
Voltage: 50 V
